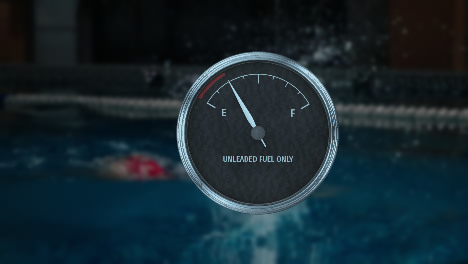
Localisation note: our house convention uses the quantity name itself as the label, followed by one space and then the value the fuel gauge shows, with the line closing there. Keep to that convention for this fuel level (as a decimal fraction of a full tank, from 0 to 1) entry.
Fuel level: 0.25
